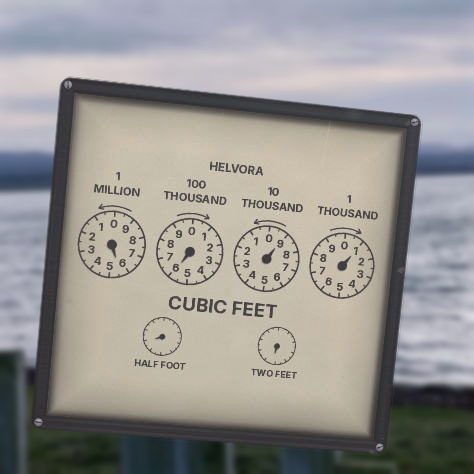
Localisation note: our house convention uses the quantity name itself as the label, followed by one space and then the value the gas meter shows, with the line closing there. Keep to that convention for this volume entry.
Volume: 559100 ft³
